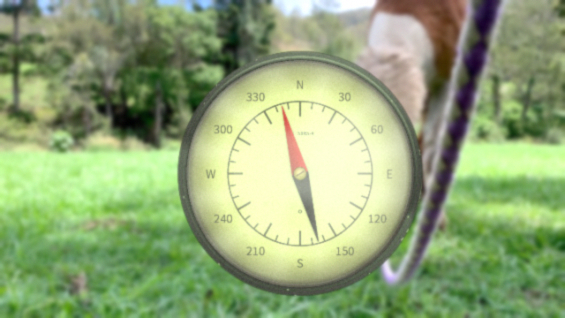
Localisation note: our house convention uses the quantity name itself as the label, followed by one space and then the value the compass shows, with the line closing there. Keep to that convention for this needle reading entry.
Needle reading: 345 °
